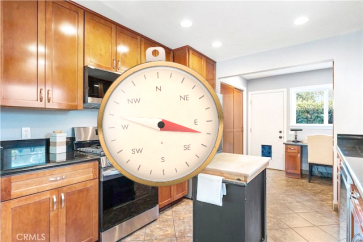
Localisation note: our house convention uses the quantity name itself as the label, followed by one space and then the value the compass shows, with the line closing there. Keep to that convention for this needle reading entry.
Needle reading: 105 °
